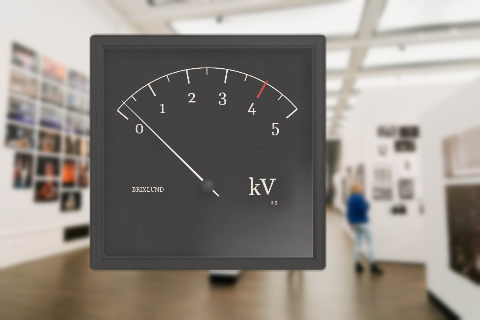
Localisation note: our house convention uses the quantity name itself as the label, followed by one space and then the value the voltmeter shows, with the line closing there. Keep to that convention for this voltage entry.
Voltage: 0.25 kV
